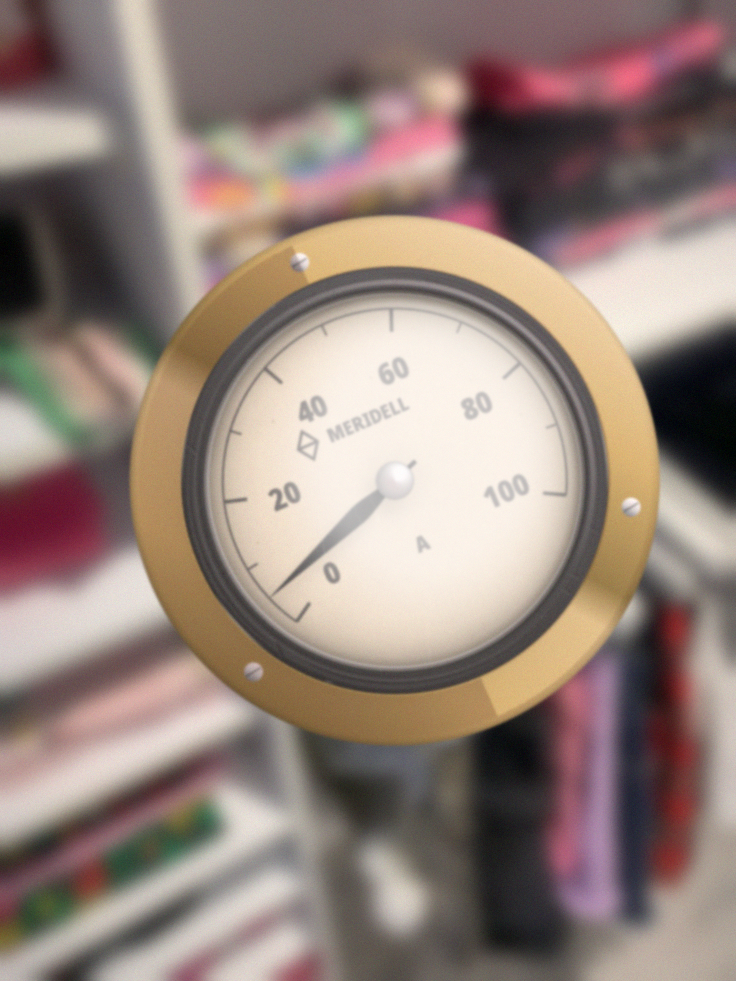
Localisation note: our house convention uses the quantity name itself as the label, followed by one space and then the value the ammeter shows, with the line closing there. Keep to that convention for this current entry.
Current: 5 A
